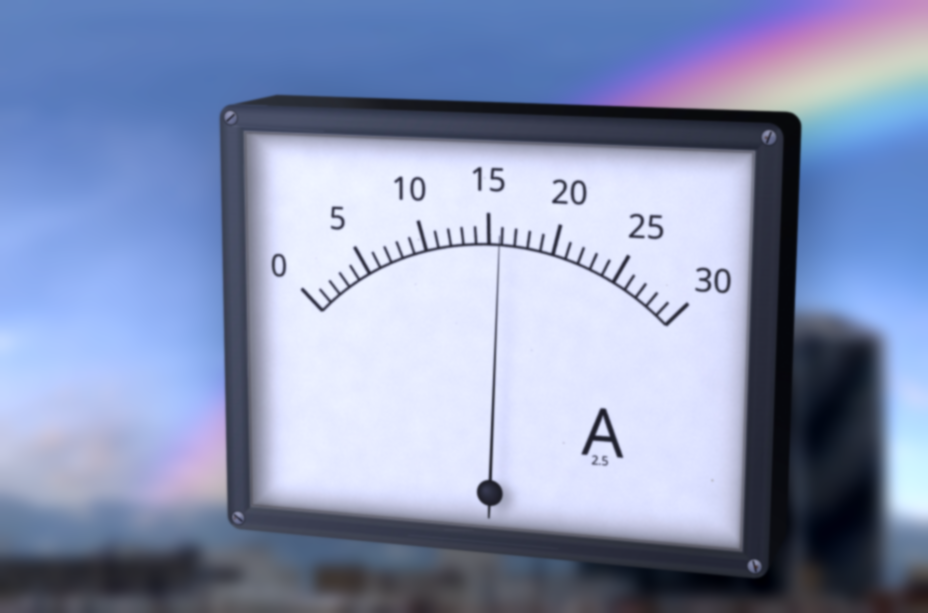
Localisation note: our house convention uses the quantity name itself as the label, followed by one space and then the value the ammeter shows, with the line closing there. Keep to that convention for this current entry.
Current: 16 A
